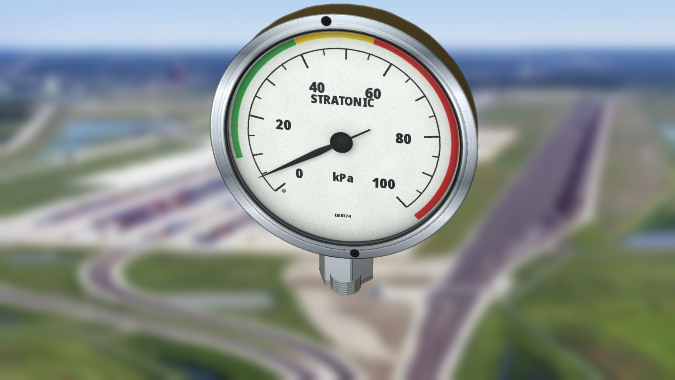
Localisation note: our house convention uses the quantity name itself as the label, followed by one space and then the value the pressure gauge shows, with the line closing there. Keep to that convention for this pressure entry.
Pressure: 5 kPa
